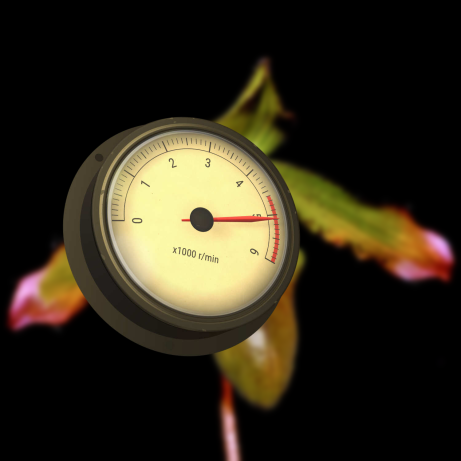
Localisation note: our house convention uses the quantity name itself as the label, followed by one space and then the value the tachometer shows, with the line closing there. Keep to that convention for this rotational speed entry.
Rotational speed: 5100 rpm
